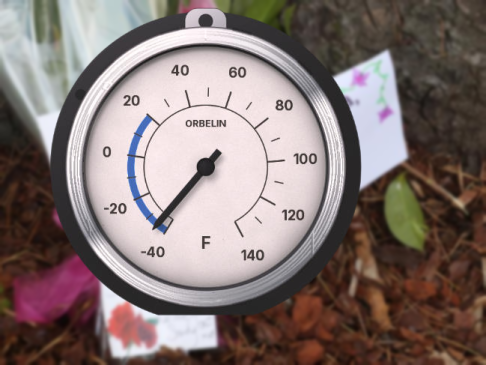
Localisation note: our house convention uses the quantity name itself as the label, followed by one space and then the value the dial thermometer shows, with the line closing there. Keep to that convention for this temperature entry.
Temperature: -35 °F
